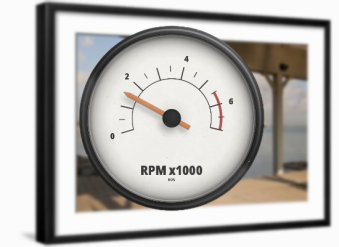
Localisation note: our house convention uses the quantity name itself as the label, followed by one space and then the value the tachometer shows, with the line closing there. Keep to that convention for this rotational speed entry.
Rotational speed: 1500 rpm
